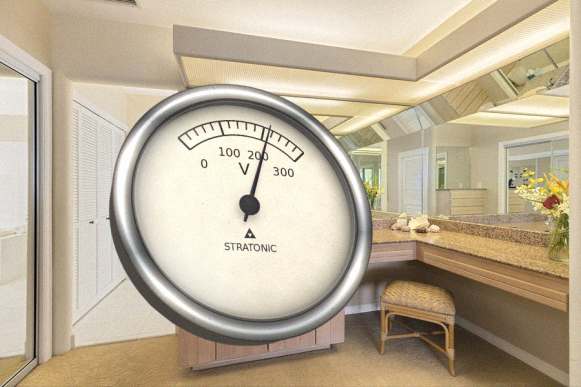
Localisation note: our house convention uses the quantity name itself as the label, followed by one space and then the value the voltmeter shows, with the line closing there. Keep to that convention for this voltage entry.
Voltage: 210 V
